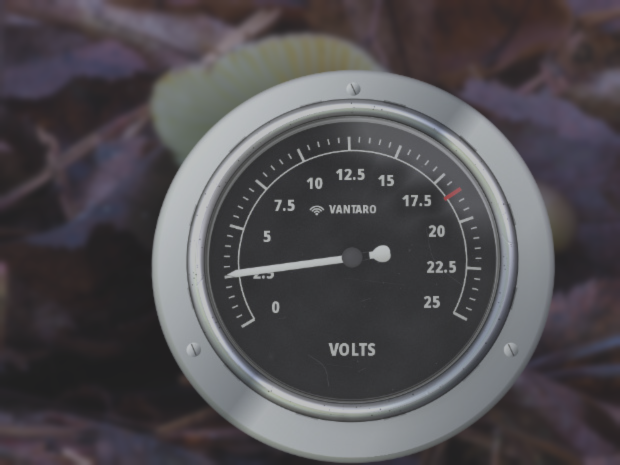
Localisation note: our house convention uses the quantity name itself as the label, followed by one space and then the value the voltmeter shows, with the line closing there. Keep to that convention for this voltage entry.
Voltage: 2.5 V
